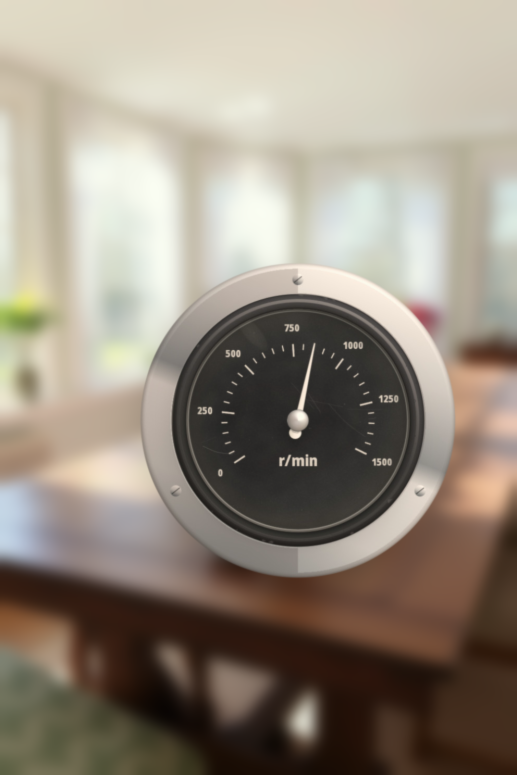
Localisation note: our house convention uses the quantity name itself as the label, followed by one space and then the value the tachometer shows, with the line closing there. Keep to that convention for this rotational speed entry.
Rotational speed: 850 rpm
